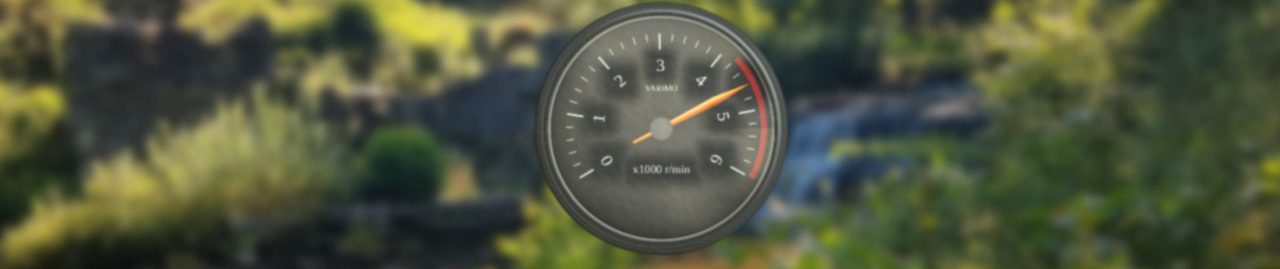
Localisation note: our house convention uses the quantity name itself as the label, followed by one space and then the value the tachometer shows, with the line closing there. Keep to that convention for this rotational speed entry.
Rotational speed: 4600 rpm
